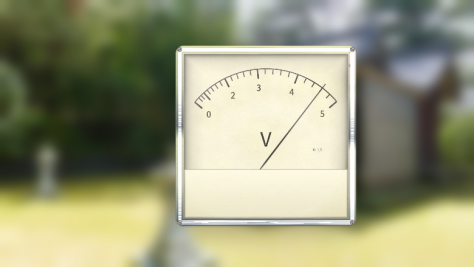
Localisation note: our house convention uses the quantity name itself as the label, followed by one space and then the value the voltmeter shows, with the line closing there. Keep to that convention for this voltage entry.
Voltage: 4.6 V
